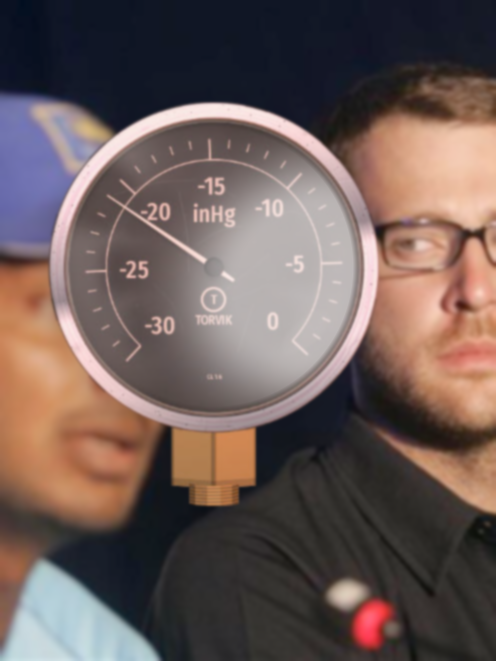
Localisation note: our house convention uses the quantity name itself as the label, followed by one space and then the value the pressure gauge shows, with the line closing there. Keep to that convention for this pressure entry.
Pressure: -21 inHg
